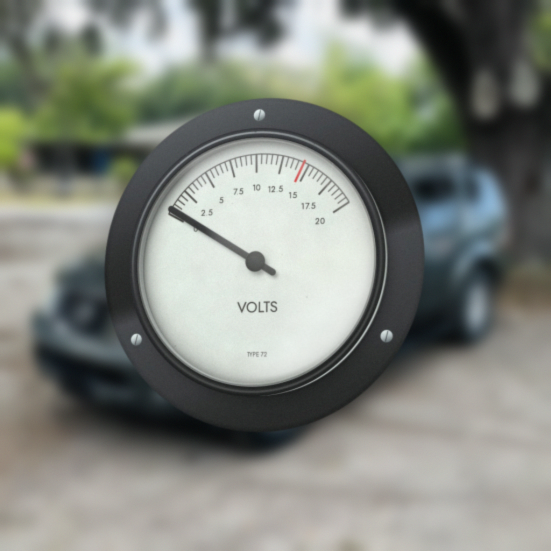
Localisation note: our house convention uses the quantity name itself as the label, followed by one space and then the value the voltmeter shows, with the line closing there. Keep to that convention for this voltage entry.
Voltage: 0.5 V
